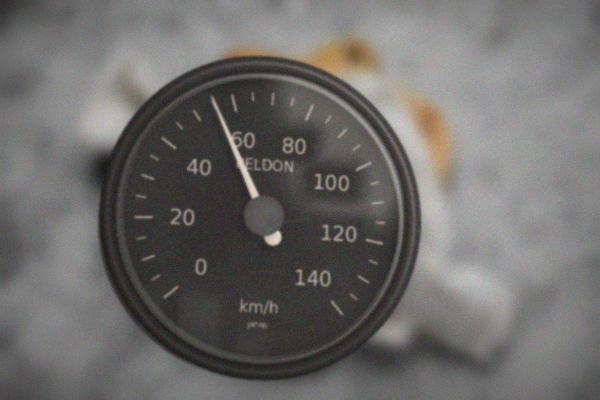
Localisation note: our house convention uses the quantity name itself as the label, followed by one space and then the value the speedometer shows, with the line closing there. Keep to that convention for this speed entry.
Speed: 55 km/h
